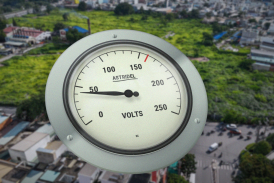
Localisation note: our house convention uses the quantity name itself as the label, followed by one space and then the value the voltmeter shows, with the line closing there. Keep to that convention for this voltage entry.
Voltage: 40 V
